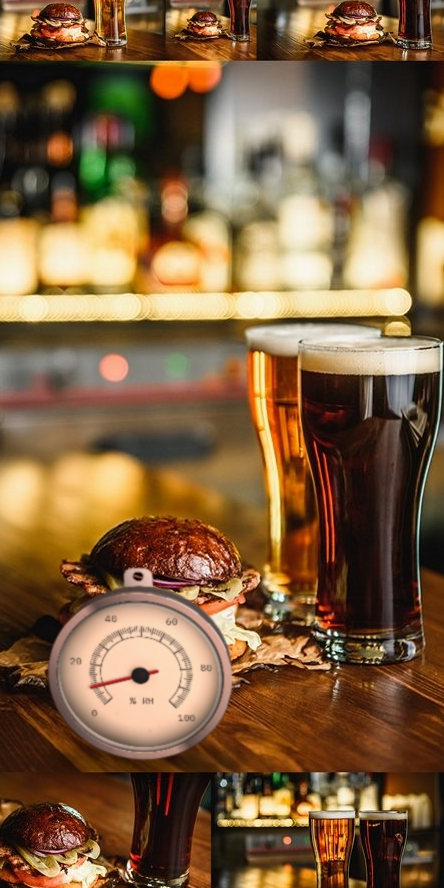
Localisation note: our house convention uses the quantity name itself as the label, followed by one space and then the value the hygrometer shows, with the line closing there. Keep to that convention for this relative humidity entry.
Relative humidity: 10 %
